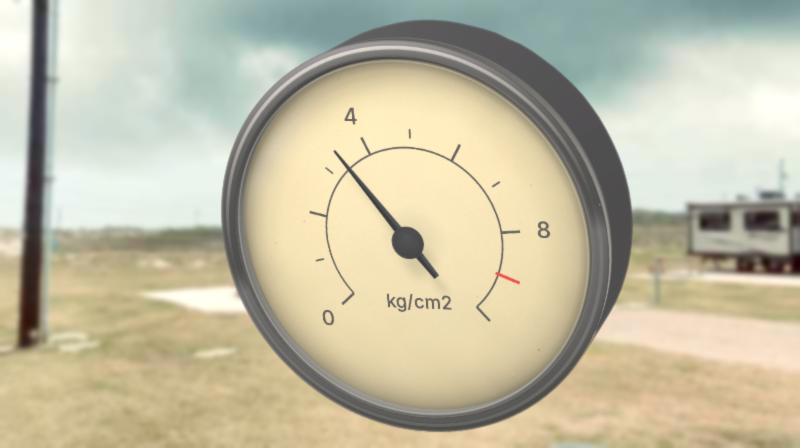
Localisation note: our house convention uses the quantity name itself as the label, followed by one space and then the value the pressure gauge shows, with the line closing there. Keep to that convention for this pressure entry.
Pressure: 3.5 kg/cm²
